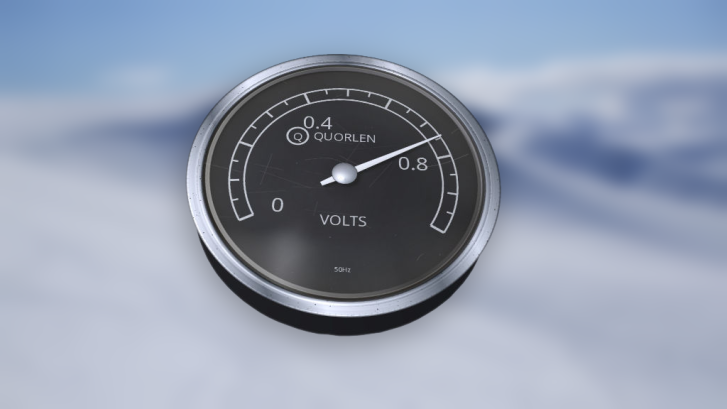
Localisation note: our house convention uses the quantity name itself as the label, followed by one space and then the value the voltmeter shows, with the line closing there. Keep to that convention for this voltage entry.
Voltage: 0.75 V
